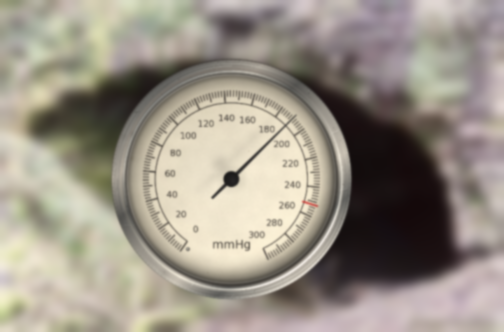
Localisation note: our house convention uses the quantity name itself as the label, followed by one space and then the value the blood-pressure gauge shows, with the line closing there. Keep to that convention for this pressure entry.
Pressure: 190 mmHg
